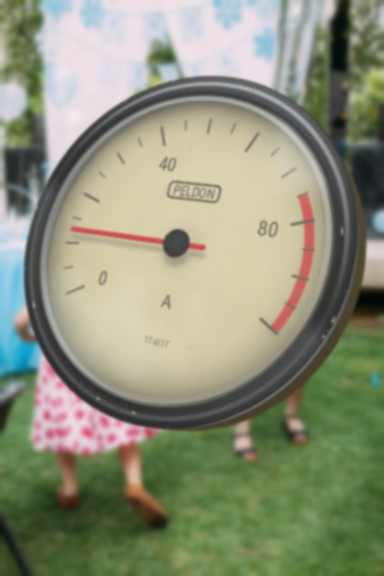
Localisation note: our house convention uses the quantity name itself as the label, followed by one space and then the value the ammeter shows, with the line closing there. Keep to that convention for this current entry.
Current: 12.5 A
